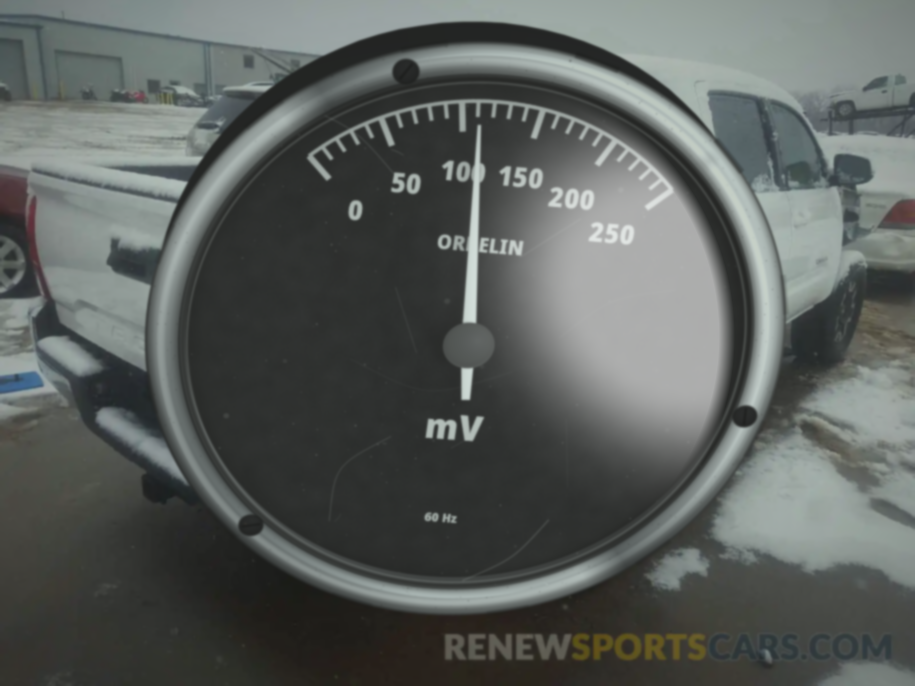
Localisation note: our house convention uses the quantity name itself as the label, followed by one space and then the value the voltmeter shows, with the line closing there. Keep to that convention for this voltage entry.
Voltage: 110 mV
